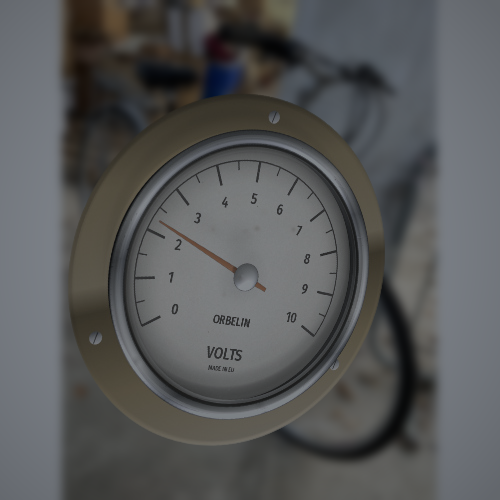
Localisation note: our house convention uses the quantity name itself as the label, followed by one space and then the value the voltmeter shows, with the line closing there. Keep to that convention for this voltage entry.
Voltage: 2.25 V
